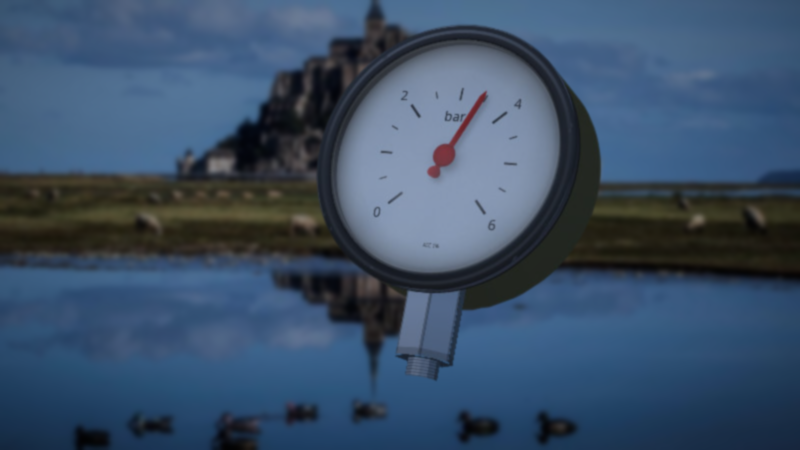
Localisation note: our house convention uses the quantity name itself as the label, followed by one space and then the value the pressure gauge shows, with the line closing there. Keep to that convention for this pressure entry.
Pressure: 3.5 bar
